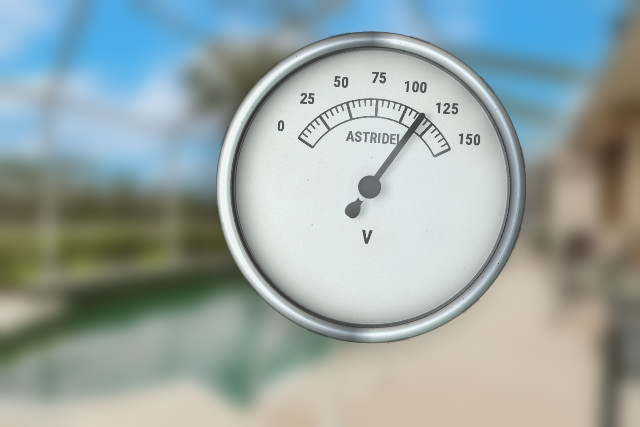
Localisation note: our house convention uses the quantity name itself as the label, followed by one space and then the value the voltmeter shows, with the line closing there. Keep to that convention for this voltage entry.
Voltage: 115 V
